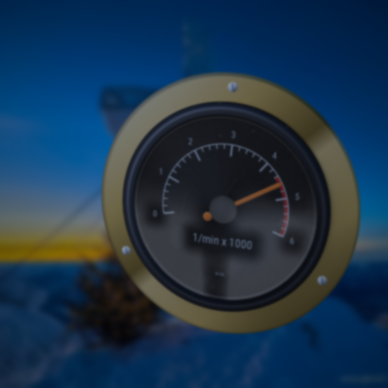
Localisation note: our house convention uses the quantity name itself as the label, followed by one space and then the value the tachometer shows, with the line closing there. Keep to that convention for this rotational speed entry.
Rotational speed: 4600 rpm
